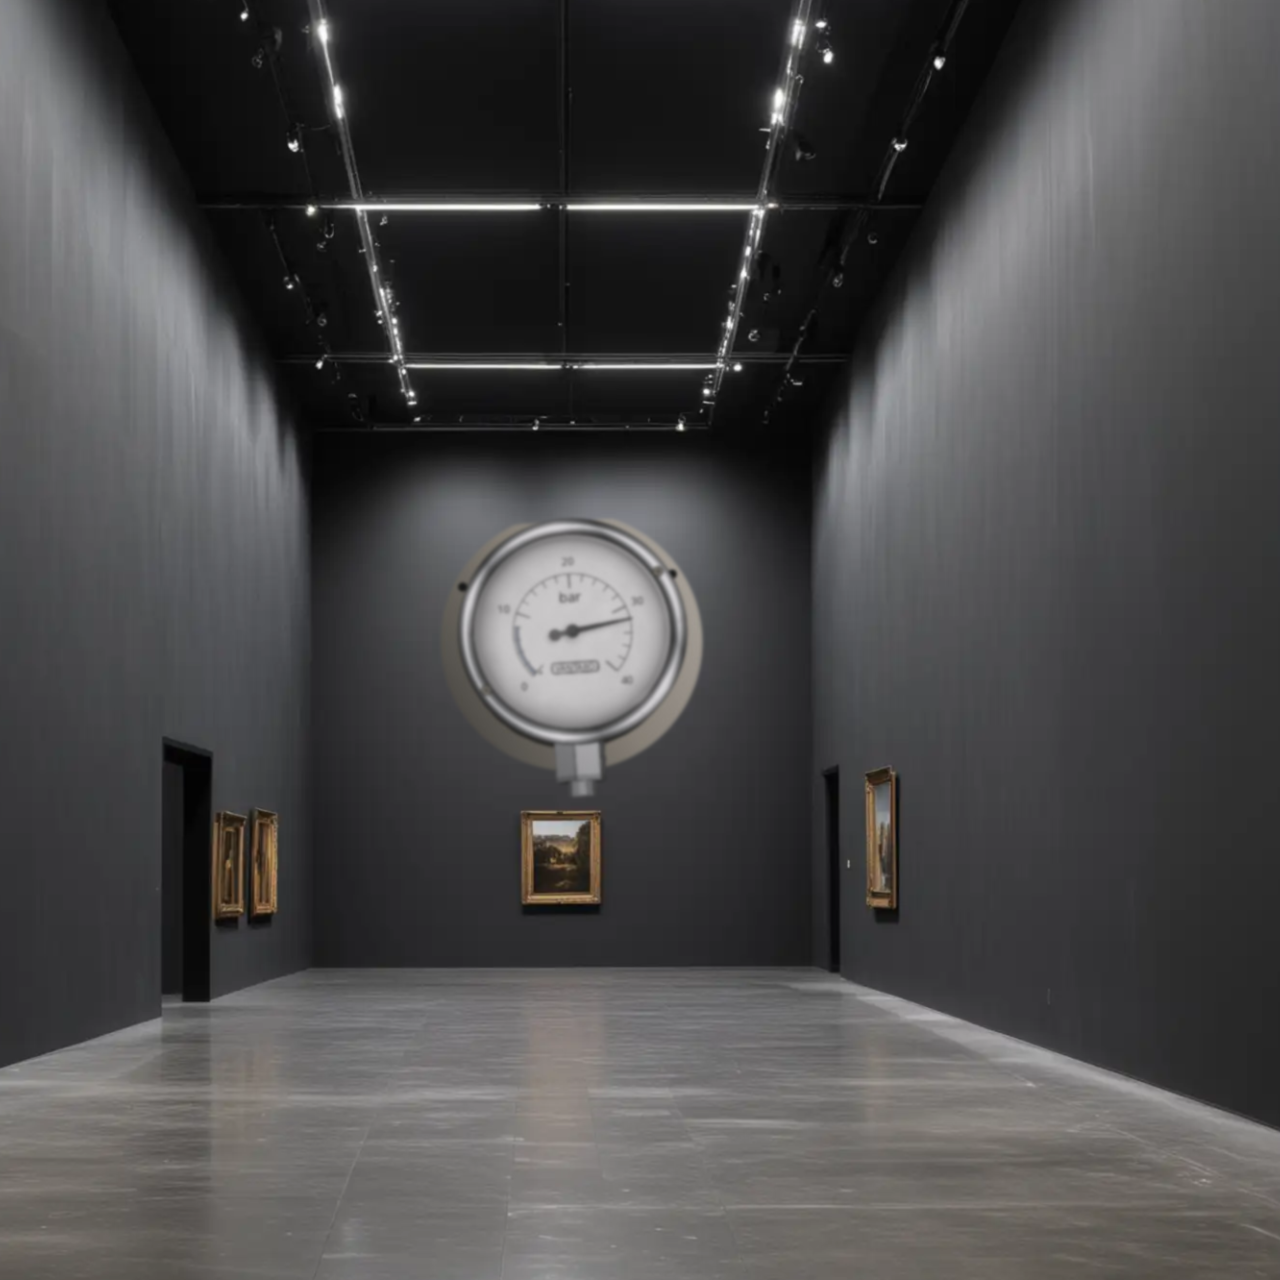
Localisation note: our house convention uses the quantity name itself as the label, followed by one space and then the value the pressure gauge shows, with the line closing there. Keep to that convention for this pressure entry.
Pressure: 32 bar
